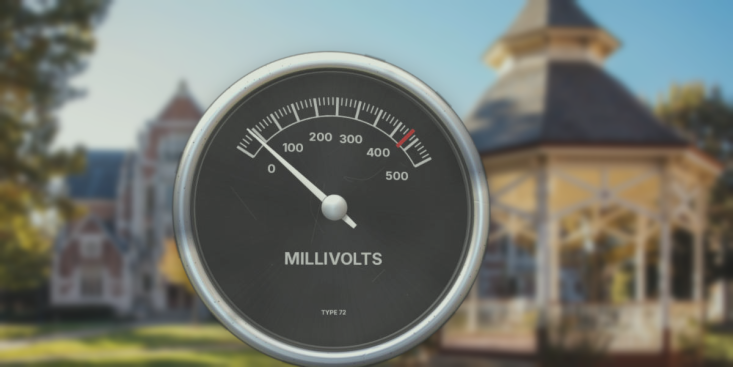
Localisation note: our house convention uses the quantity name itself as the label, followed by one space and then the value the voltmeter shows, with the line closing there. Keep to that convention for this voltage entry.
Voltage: 40 mV
